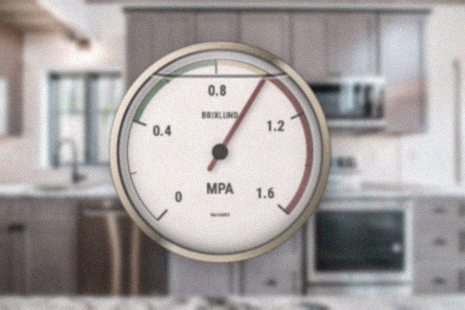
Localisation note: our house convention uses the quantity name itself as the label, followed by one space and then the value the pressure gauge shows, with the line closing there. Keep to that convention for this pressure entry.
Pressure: 1 MPa
